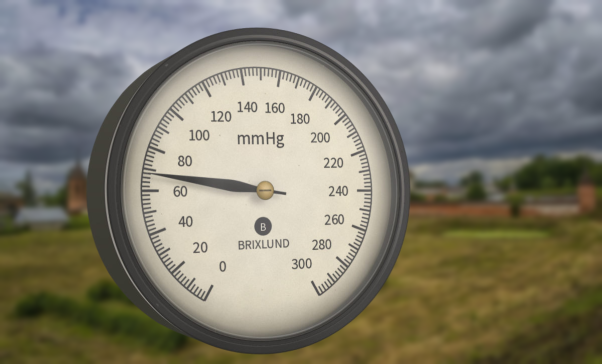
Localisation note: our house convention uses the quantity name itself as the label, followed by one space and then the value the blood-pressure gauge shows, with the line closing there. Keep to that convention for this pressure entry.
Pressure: 68 mmHg
